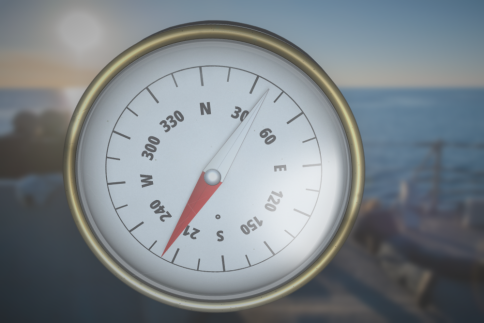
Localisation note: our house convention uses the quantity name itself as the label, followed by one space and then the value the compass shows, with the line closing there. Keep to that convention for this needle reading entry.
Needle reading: 217.5 °
